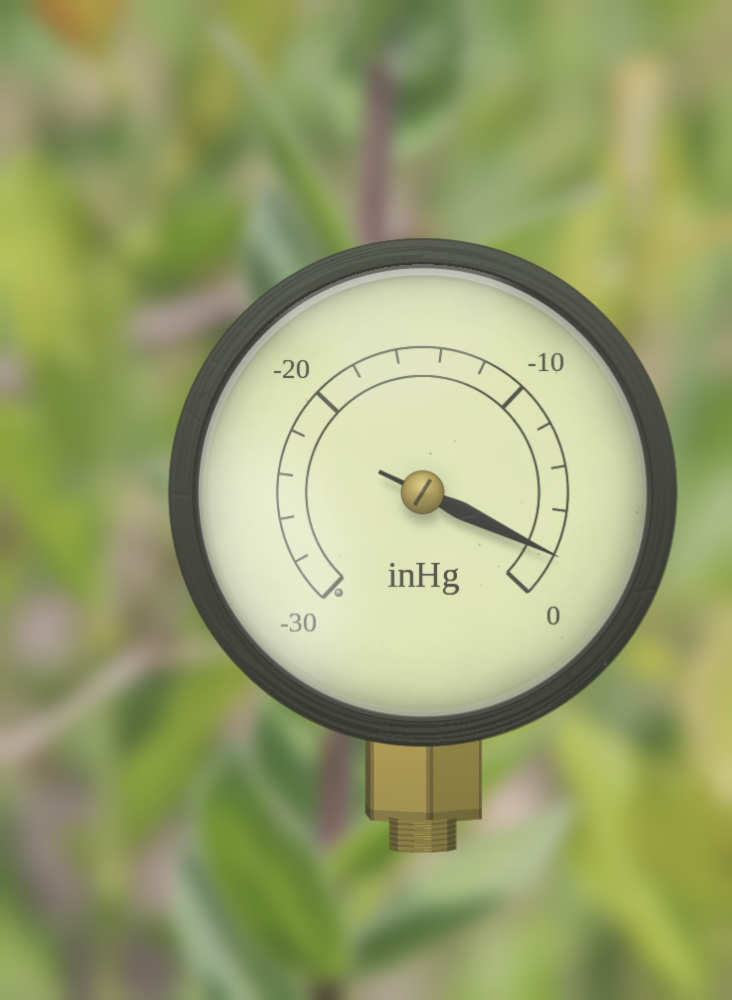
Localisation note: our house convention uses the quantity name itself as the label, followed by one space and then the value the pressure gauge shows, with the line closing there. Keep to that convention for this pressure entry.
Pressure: -2 inHg
